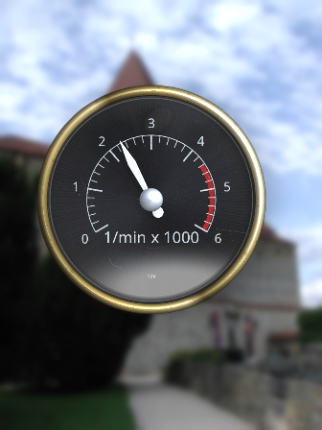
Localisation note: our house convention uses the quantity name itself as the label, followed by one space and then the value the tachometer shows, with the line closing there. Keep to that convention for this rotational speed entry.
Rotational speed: 2300 rpm
